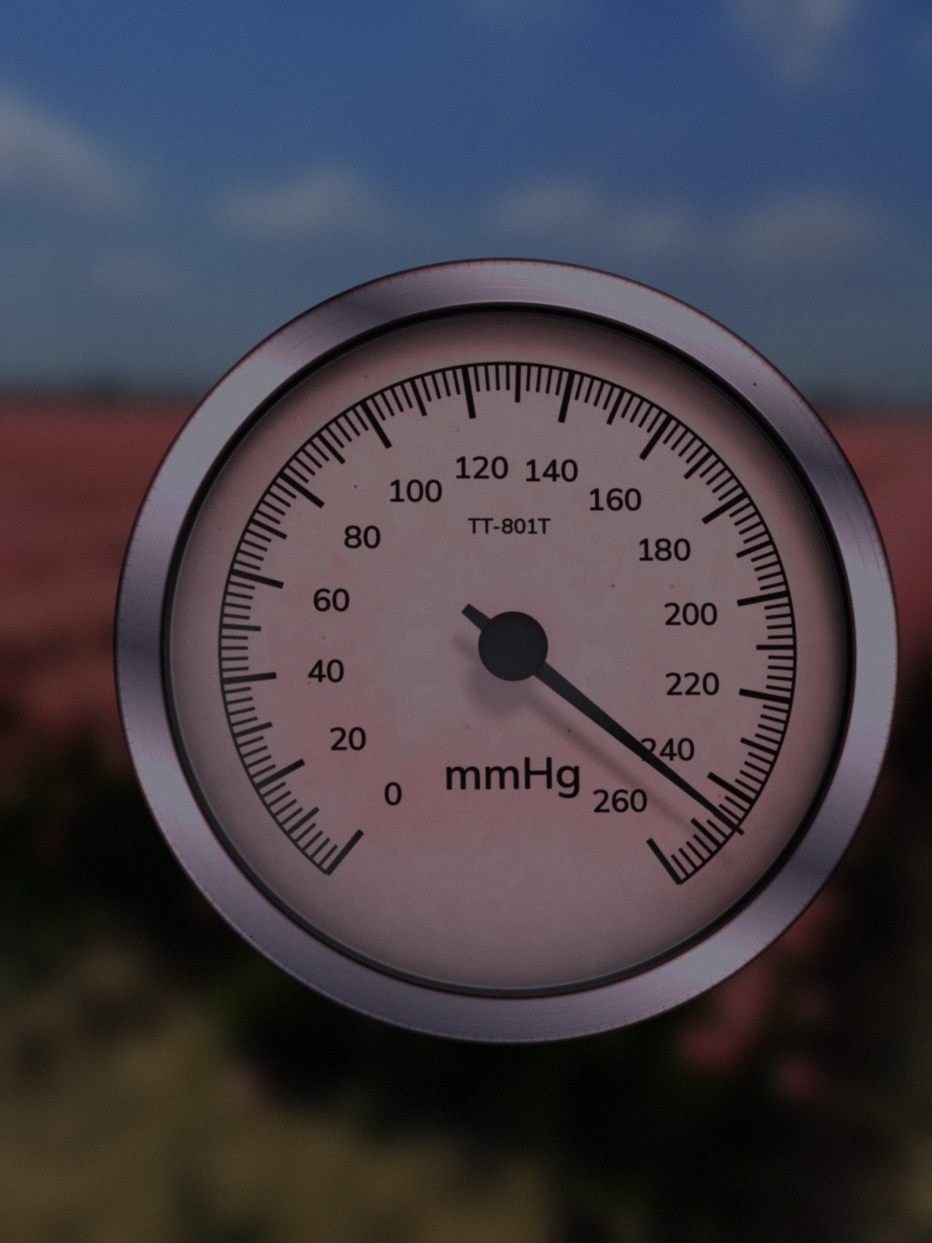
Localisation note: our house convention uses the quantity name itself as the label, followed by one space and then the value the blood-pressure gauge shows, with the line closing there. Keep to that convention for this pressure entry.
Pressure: 246 mmHg
